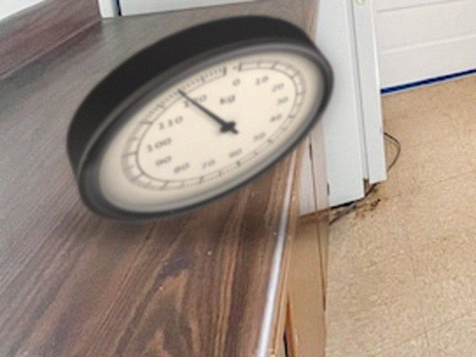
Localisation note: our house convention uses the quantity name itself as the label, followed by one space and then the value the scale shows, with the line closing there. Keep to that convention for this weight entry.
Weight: 120 kg
